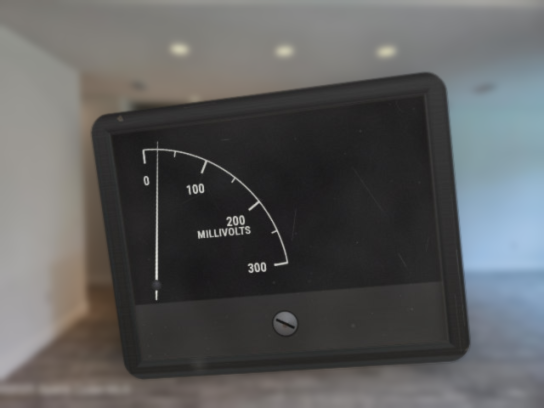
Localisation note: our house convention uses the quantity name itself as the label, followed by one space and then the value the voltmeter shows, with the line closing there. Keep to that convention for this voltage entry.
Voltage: 25 mV
